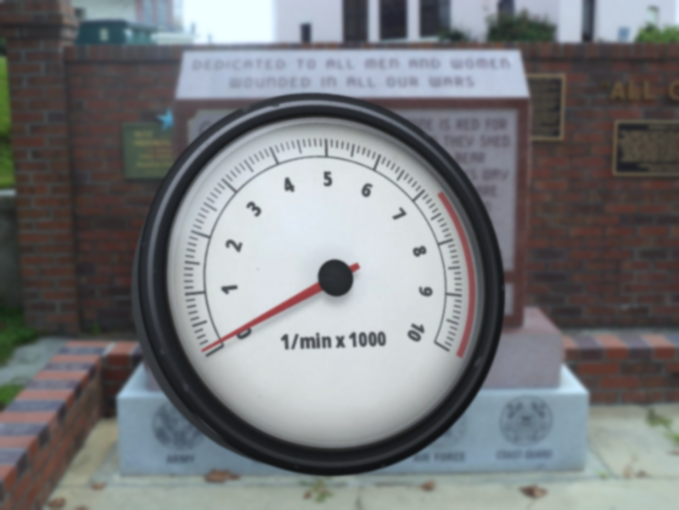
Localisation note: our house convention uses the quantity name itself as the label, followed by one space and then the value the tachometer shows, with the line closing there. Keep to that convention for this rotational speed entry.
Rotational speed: 100 rpm
